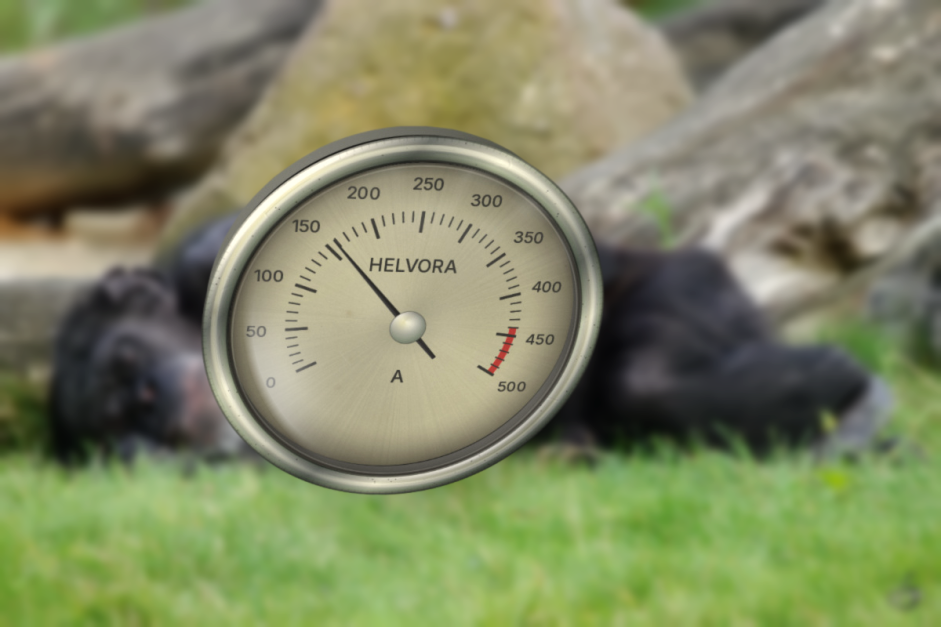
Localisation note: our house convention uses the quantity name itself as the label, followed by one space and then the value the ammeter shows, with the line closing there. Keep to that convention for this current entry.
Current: 160 A
